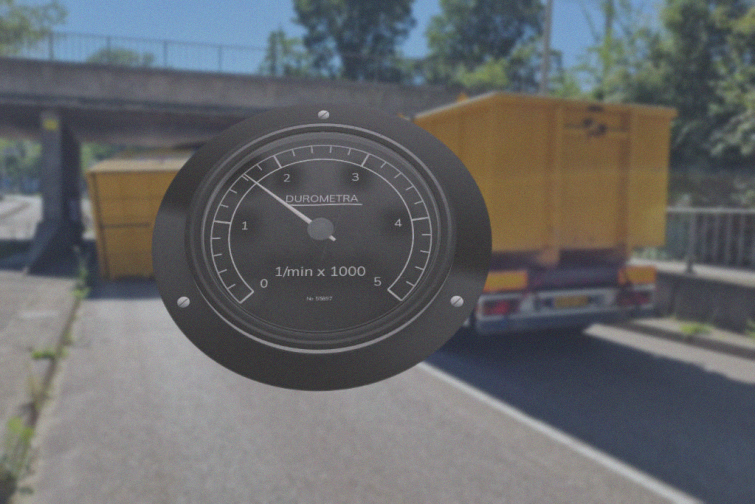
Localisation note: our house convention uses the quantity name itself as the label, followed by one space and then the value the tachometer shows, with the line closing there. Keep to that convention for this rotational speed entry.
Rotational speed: 1600 rpm
